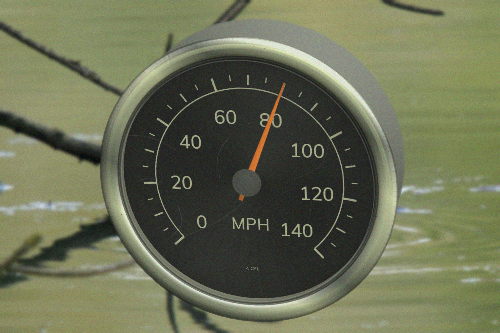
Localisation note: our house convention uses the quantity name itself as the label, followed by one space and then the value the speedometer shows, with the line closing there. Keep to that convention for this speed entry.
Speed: 80 mph
